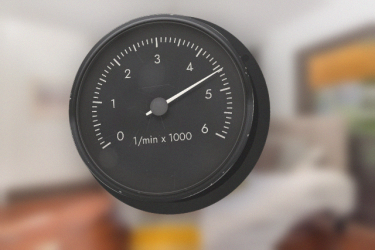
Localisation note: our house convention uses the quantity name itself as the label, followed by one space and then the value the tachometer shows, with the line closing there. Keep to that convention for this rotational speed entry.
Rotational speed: 4600 rpm
